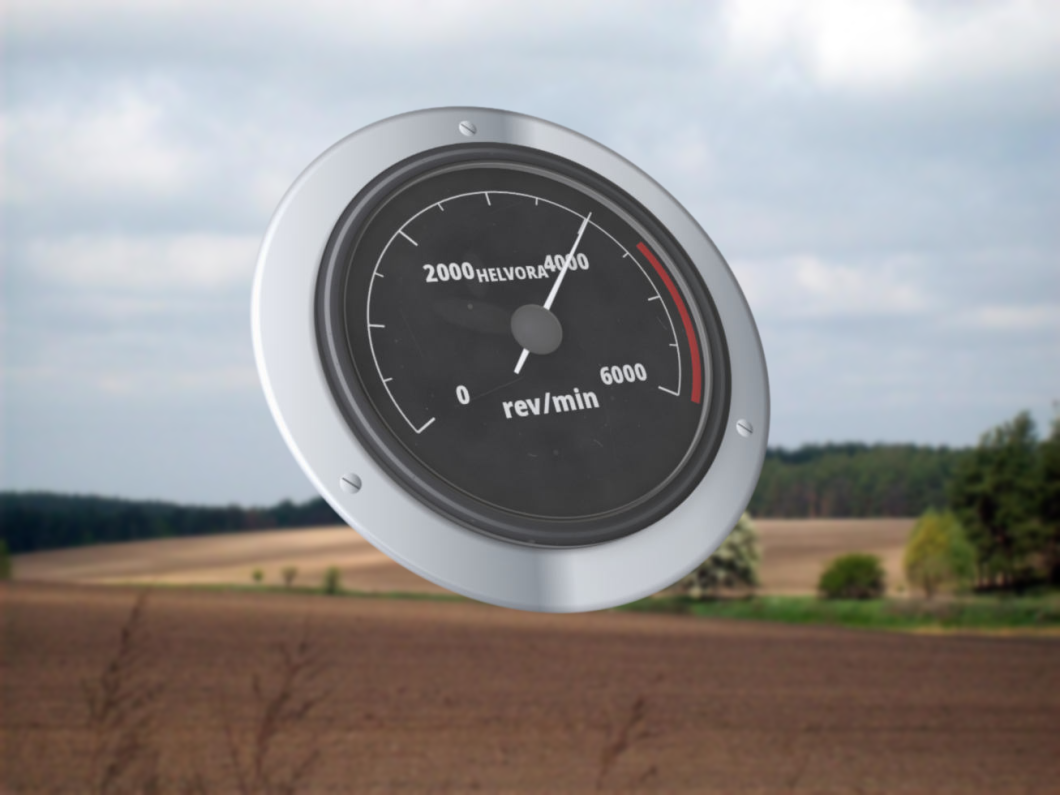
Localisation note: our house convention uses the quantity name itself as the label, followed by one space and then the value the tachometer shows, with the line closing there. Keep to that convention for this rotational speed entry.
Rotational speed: 4000 rpm
